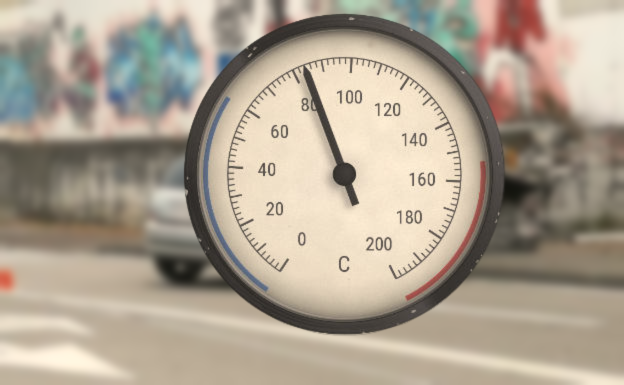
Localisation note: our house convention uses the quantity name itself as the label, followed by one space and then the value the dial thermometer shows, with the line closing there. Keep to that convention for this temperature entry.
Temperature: 84 °C
